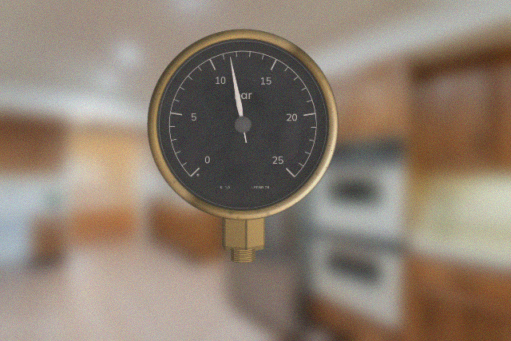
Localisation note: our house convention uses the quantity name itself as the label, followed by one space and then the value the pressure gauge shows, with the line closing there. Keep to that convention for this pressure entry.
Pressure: 11.5 bar
